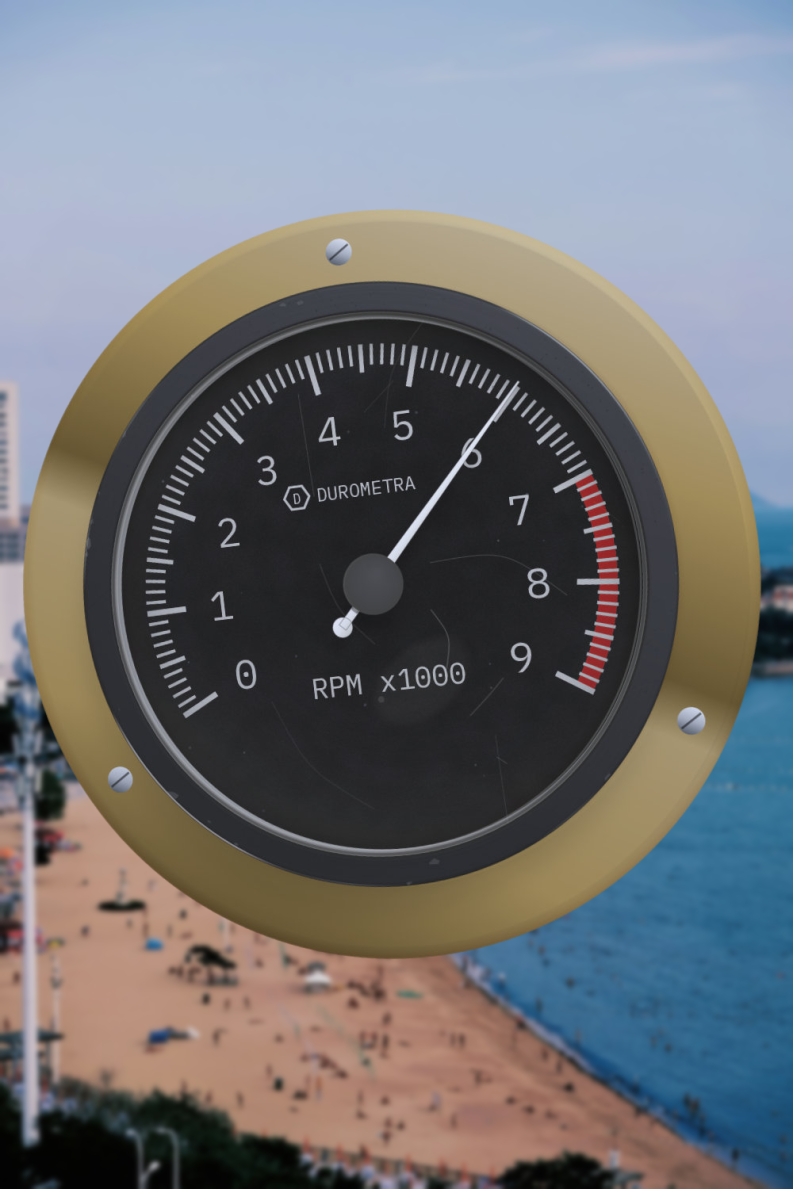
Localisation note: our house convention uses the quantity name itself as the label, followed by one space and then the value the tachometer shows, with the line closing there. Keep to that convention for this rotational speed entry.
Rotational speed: 6000 rpm
